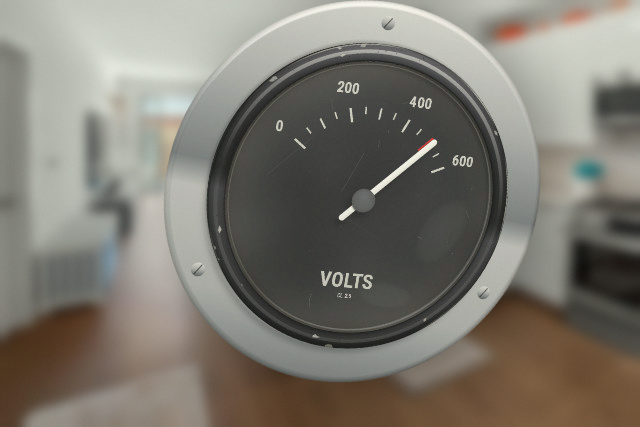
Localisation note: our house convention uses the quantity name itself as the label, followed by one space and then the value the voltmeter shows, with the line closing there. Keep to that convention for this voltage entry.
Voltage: 500 V
